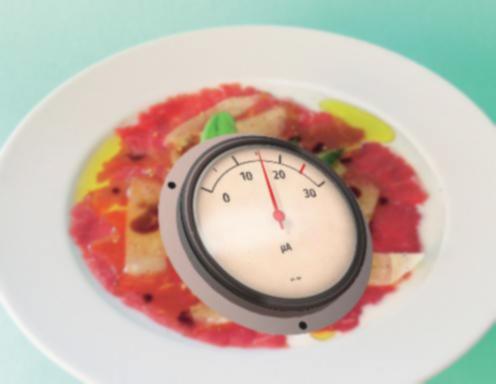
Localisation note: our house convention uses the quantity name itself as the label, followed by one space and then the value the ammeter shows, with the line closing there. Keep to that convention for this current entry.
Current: 15 µA
